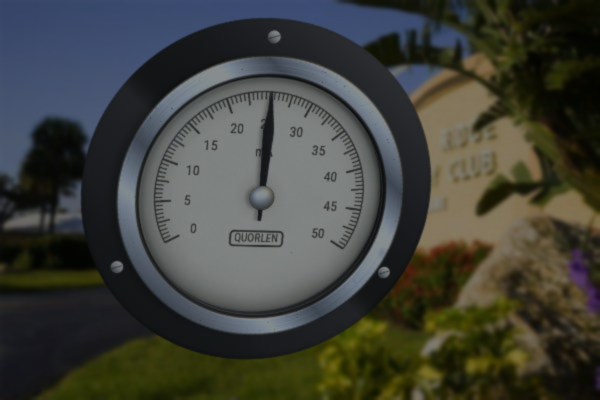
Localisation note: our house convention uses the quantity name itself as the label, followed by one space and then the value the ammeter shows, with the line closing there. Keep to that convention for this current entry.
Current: 25 mA
